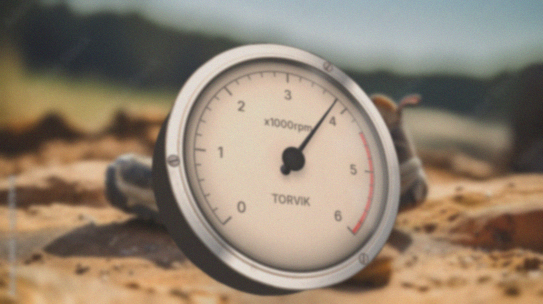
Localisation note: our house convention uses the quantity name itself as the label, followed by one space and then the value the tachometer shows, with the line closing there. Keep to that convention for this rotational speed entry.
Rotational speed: 3800 rpm
